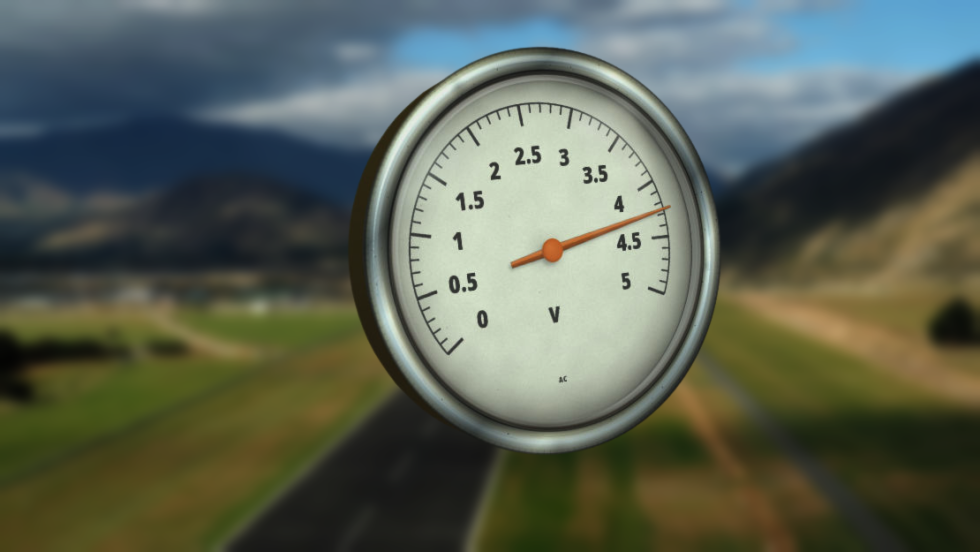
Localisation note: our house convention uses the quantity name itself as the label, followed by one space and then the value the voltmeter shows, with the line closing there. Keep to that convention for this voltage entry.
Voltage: 4.25 V
